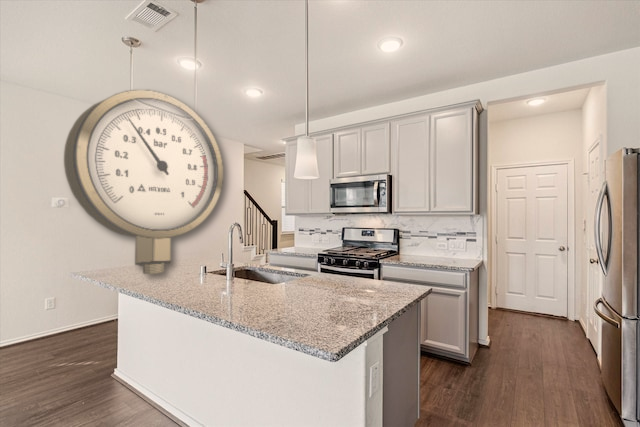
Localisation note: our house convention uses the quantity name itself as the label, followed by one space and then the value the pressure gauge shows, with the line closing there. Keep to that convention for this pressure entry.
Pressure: 0.35 bar
